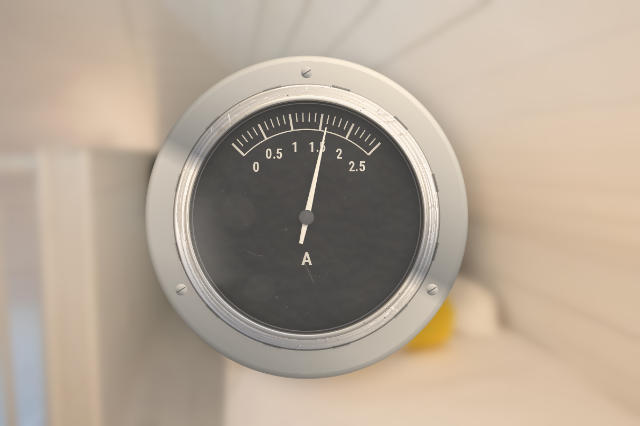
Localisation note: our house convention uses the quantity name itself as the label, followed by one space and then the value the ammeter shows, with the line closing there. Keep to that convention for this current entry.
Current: 1.6 A
